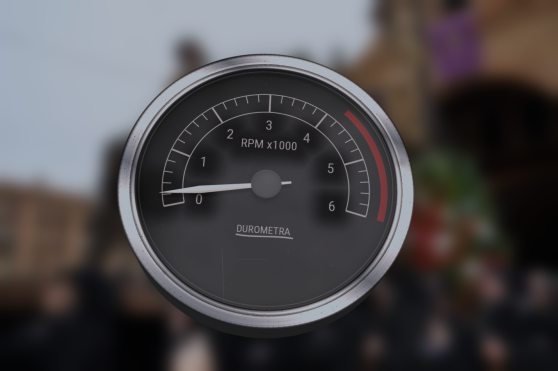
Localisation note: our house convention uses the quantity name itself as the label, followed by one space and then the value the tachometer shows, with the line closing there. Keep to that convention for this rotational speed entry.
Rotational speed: 200 rpm
